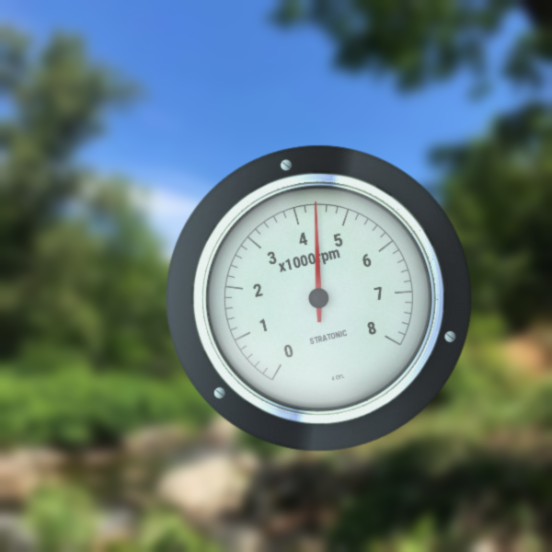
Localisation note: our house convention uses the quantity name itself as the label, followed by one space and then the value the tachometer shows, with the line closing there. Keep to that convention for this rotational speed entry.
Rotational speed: 4400 rpm
